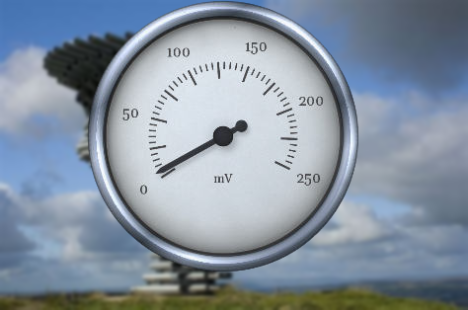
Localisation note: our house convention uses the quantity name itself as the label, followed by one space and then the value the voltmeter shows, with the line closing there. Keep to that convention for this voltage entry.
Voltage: 5 mV
